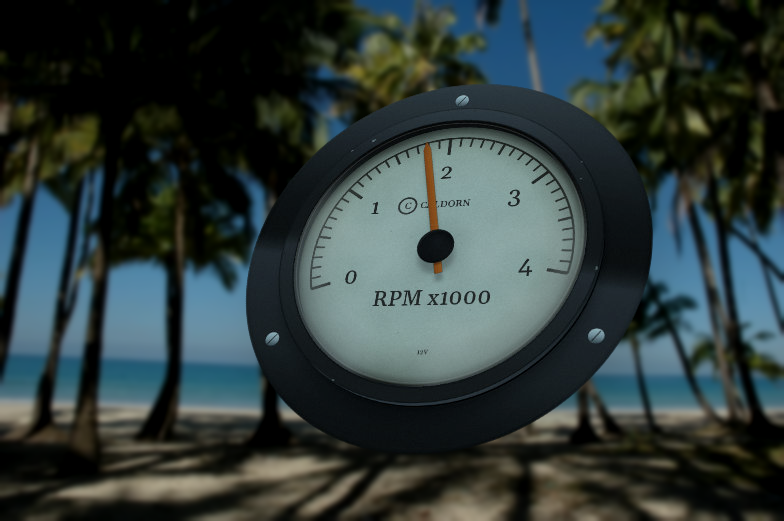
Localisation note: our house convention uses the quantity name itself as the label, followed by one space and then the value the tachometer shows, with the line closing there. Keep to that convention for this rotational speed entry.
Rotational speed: 1800 rpm
